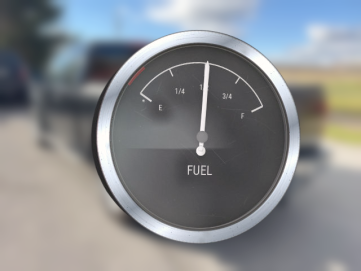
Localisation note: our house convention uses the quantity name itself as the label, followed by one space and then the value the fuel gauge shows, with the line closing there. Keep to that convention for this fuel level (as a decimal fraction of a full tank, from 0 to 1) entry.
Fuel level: 0.5
